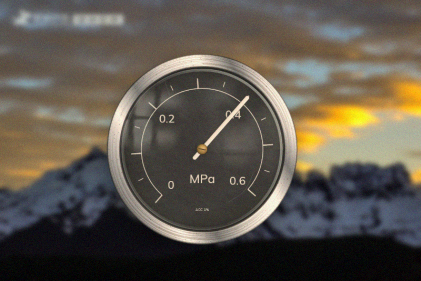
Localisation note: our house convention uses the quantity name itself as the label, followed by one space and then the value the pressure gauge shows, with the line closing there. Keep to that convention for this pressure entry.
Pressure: 0.4 MPa
